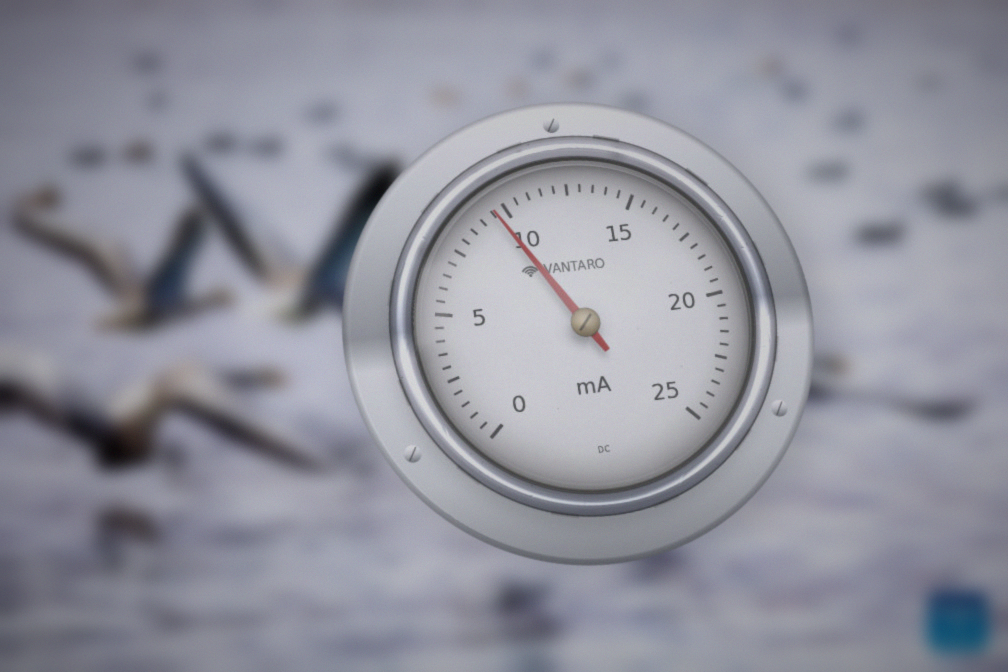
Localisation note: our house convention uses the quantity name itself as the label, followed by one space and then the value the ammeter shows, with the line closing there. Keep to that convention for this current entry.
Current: 9.5 mA
